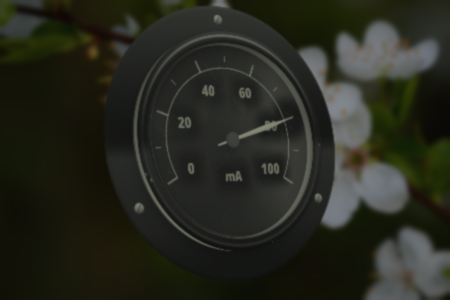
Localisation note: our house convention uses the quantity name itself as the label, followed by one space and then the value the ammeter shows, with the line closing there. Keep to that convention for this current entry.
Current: 80 mA
